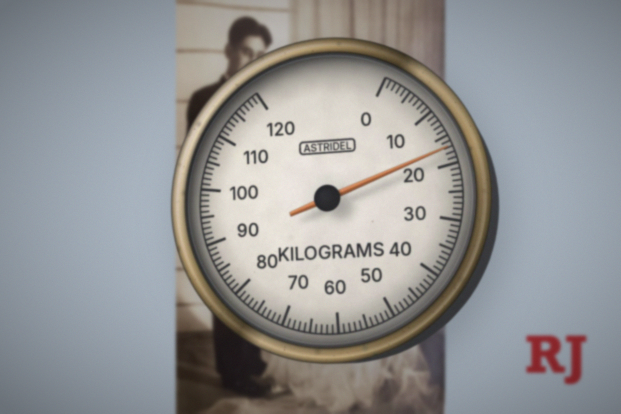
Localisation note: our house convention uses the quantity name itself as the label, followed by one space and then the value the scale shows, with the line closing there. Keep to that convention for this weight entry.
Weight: 17 kg
